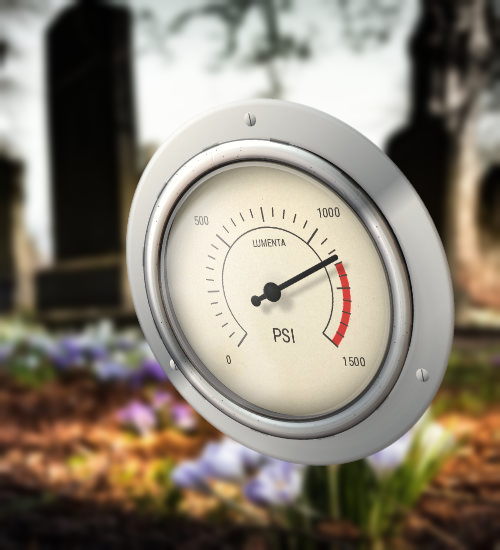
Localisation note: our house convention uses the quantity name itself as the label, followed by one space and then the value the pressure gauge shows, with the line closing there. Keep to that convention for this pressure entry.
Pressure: 1125 psi
